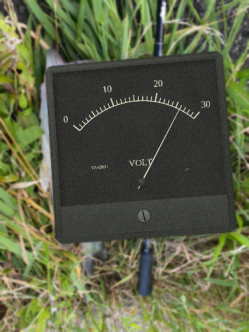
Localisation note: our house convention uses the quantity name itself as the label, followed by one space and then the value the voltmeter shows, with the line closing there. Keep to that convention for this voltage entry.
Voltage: 26 V
